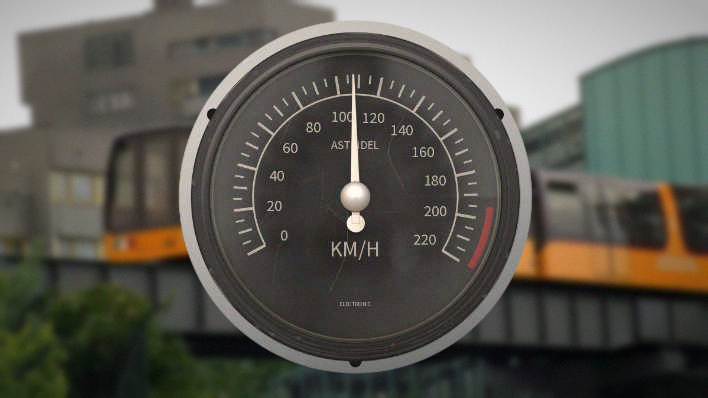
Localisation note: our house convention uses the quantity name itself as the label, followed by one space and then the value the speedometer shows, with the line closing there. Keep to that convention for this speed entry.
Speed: 107.5 km/h
